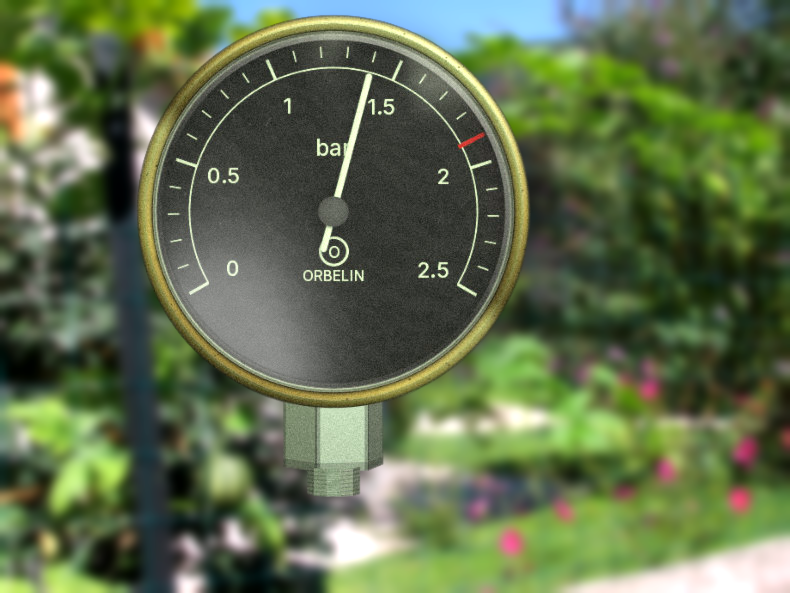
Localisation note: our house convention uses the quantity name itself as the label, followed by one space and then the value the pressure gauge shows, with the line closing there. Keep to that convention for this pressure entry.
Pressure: 1.4 bar
